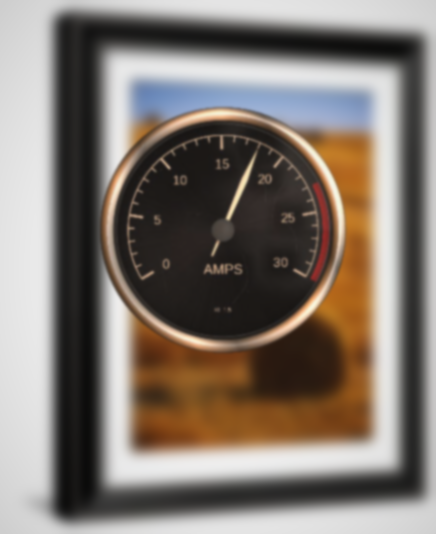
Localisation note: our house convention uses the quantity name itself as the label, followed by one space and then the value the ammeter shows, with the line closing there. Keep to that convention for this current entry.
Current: 18 A
